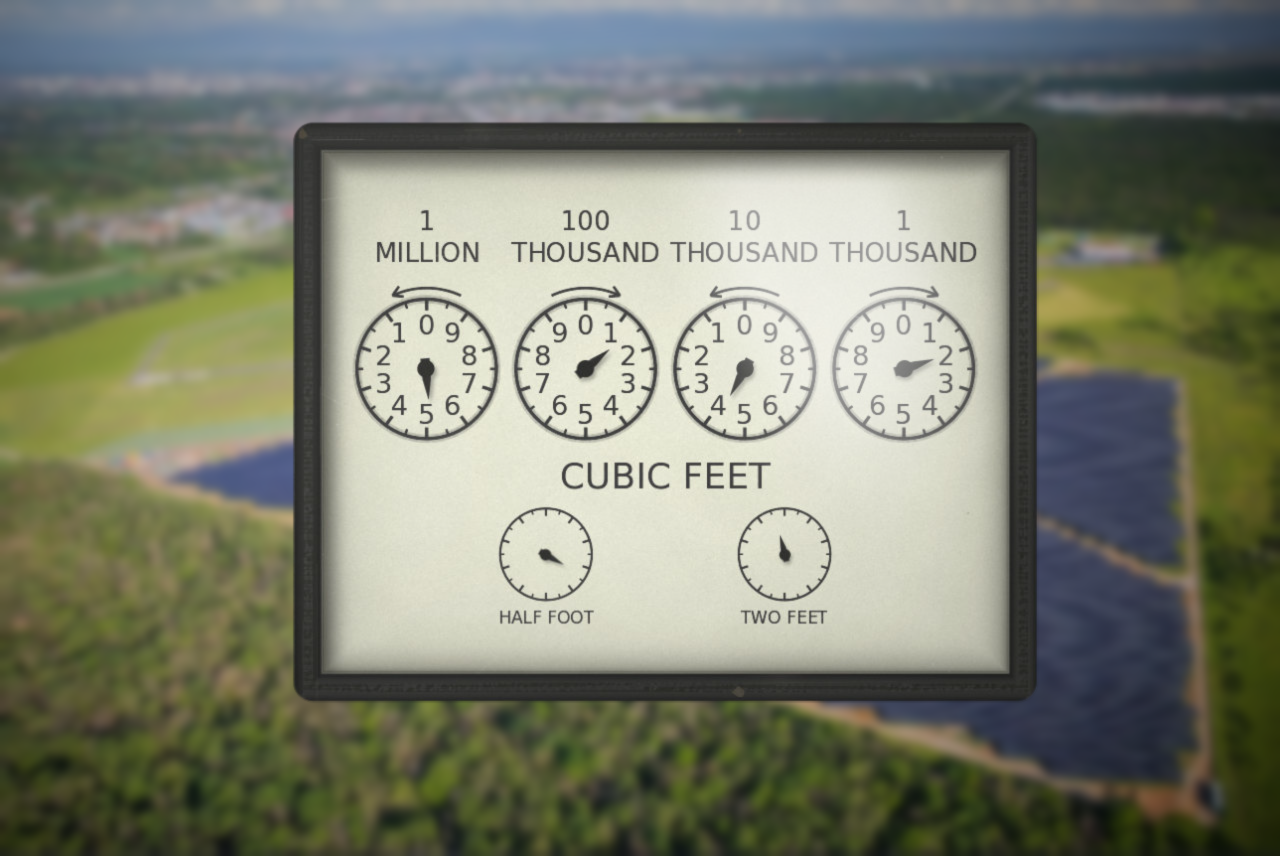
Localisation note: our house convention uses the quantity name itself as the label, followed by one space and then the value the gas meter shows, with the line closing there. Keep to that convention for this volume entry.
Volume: 514200 ft³
